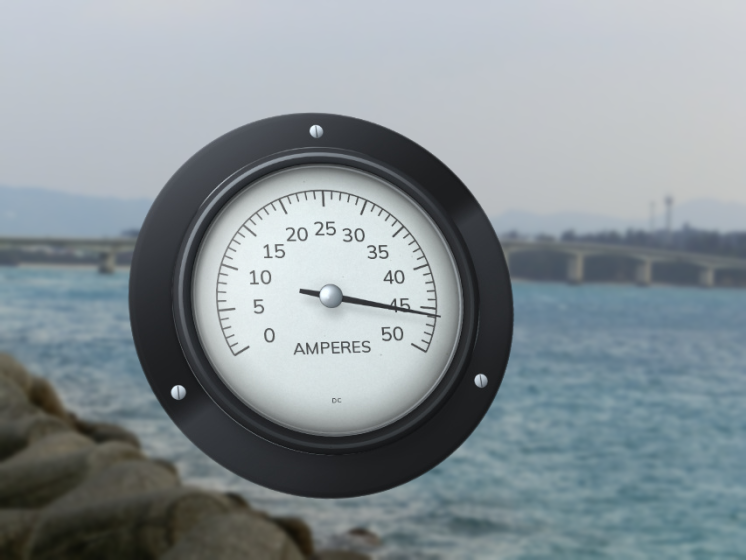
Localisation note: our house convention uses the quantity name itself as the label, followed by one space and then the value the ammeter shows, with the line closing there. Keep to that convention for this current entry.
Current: 46 A
